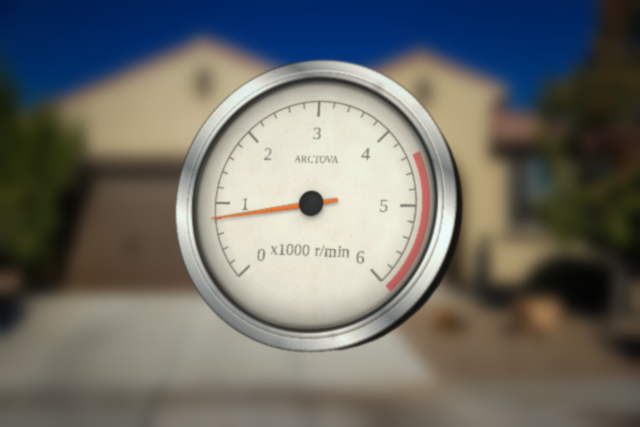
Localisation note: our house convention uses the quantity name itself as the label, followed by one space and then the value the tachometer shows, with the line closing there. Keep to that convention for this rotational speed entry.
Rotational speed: 800 rpm
